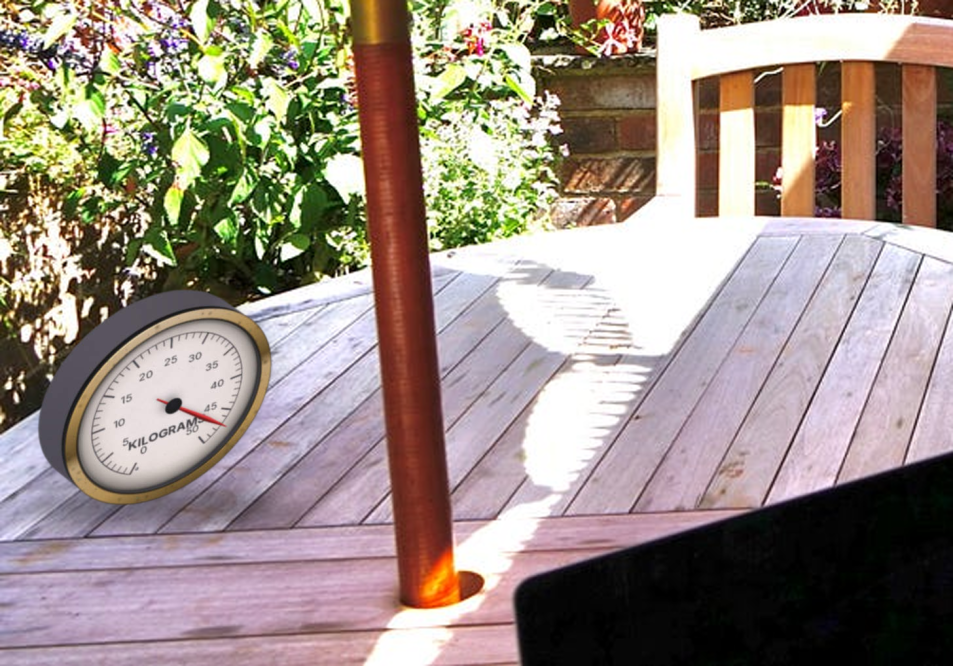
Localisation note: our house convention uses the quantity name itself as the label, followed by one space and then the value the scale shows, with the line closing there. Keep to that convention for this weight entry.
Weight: 47 kg
